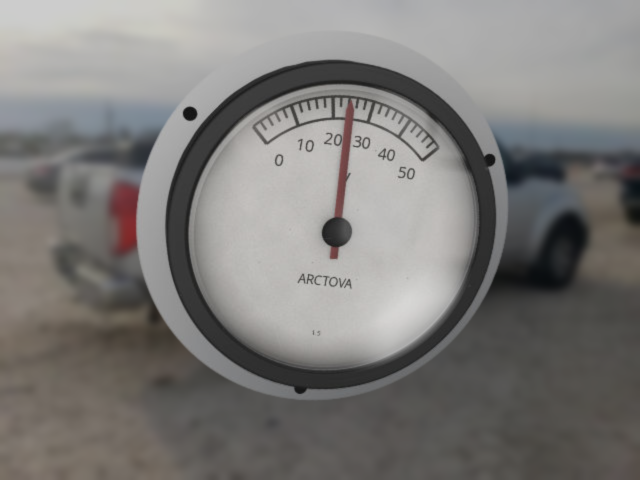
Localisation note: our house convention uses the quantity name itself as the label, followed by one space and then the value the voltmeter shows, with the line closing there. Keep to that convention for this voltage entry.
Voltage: 24 V
